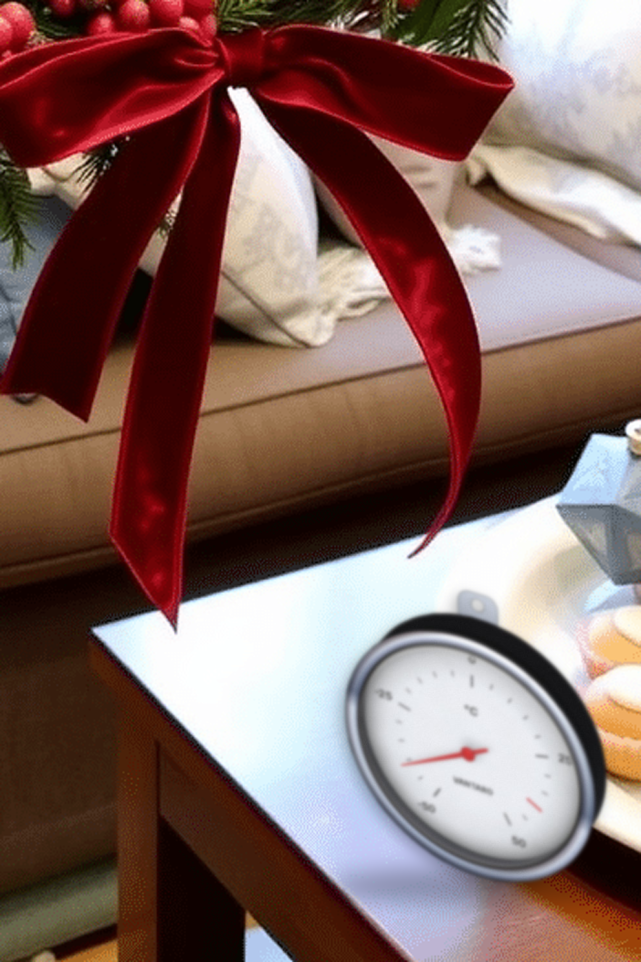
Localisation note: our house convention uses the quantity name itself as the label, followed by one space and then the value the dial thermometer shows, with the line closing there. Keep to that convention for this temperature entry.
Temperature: -40 °C
